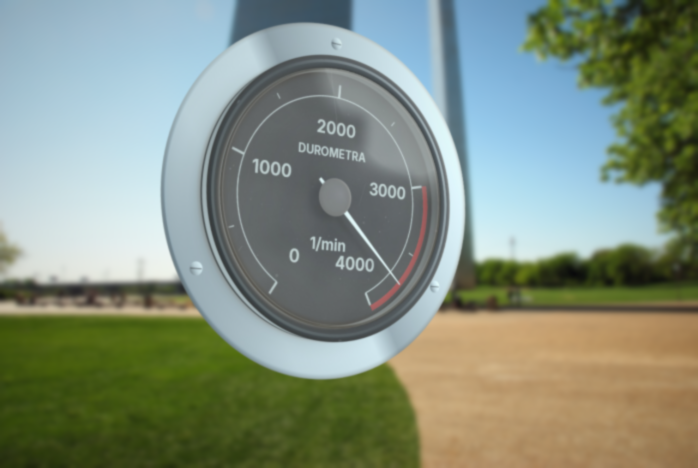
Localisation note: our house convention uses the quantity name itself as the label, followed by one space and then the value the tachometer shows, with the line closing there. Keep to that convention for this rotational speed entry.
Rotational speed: 3750 rpm
